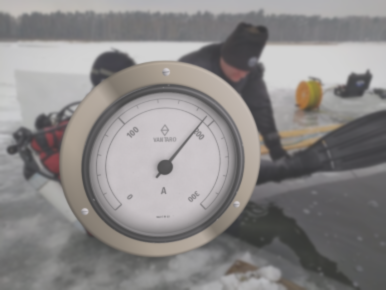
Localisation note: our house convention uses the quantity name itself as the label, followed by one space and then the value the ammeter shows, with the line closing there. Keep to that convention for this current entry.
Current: 190 A
